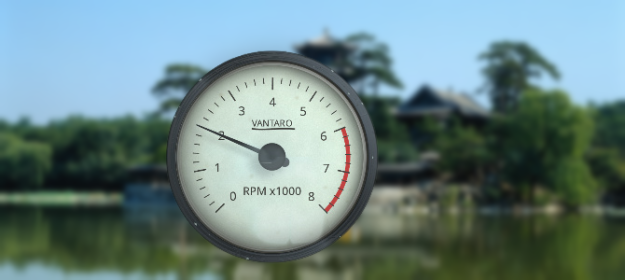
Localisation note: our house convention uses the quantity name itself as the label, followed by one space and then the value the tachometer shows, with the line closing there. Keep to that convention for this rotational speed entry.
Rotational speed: 2000 rpm
